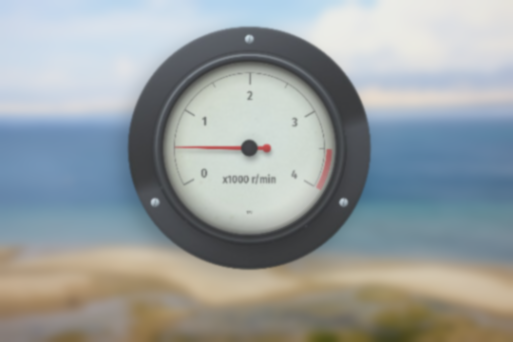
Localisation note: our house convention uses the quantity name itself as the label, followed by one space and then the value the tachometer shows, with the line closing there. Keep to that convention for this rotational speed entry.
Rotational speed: 500 rpm
